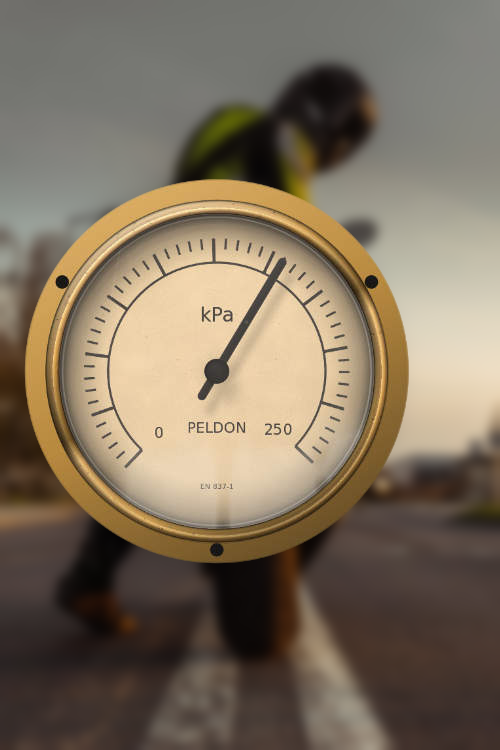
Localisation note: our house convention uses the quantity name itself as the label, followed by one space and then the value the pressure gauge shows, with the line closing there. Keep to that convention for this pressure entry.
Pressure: 155 kPa
